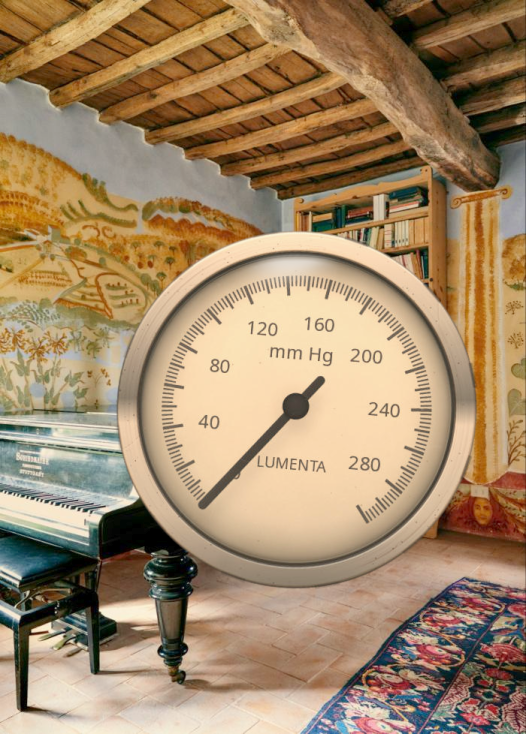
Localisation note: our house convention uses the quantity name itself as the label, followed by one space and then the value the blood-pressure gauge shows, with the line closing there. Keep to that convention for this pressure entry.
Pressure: 0 mmHg
